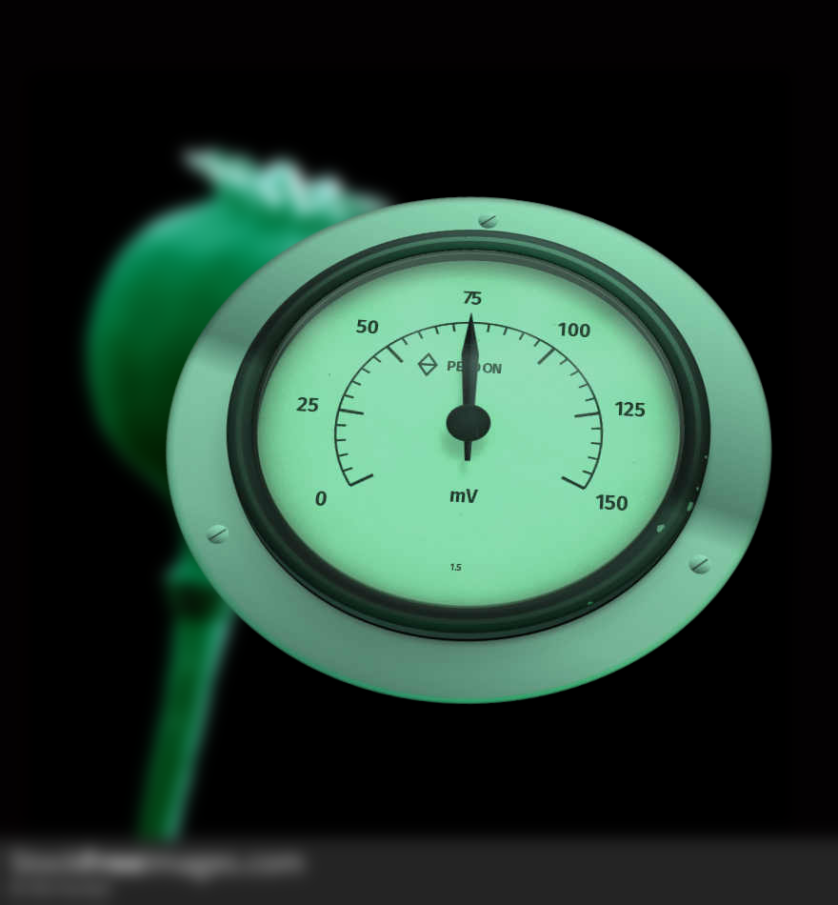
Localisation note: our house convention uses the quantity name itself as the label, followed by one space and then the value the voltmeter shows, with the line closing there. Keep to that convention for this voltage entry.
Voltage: 75 mV
